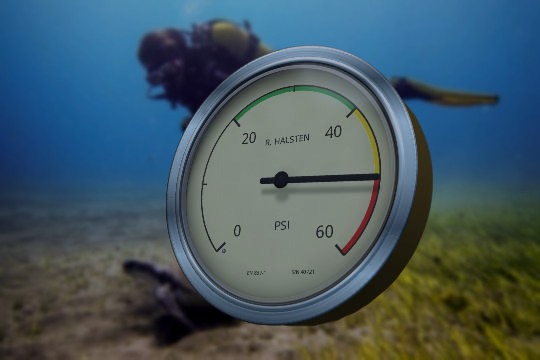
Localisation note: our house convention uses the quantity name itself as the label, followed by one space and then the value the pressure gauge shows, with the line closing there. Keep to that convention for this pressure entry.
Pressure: 50 psi
